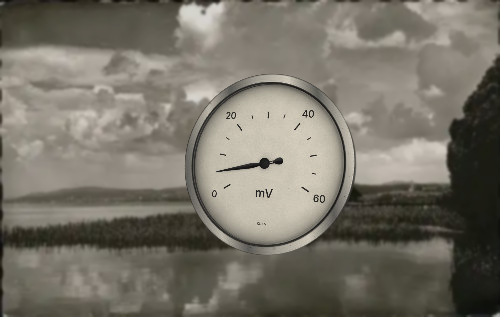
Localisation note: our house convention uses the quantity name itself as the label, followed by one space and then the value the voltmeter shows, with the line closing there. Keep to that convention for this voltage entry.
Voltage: 5 mV
